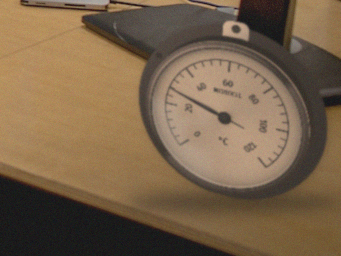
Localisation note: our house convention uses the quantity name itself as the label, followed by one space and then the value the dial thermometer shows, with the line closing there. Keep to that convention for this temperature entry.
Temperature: 28 °C
